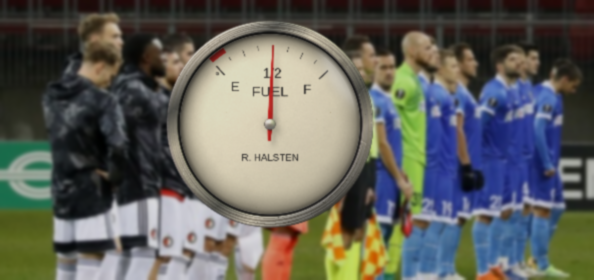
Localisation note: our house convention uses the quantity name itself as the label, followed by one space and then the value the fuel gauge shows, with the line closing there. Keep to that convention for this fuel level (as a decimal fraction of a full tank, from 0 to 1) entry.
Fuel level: 0.5
